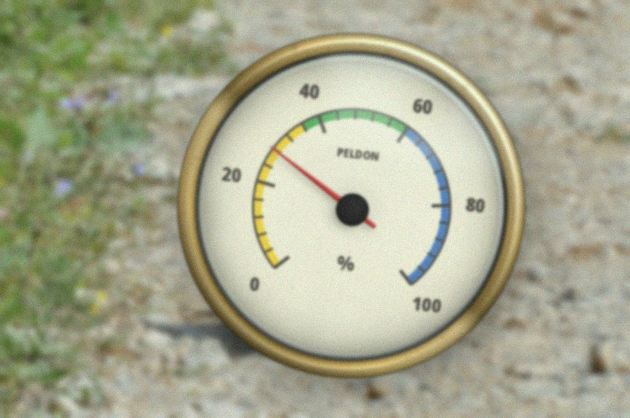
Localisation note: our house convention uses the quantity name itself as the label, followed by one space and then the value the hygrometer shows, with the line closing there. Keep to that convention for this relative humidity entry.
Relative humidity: 28 %
